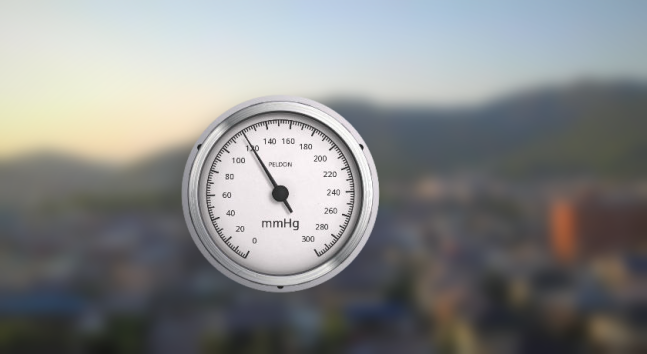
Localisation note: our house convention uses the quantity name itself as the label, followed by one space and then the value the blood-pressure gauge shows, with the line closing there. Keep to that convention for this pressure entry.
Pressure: 120 mmHg
